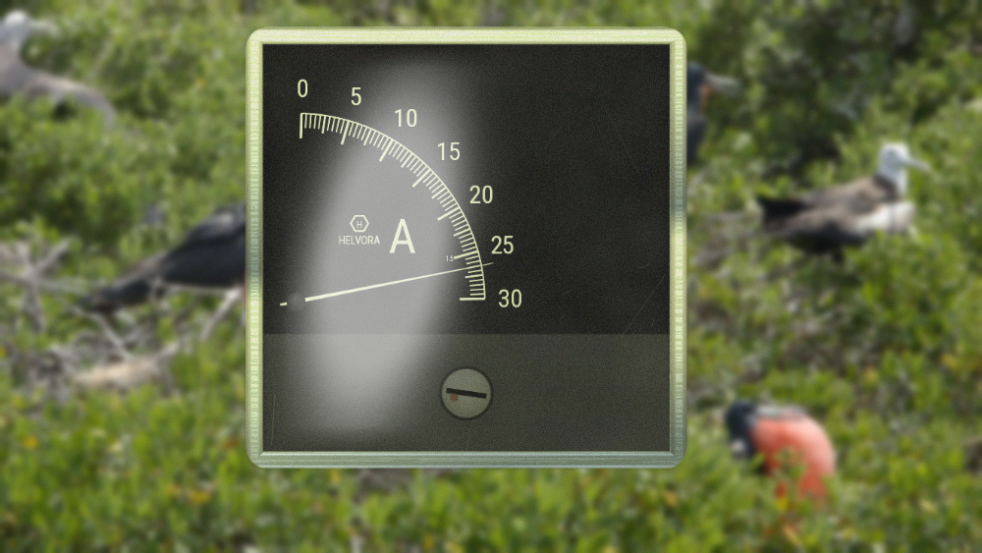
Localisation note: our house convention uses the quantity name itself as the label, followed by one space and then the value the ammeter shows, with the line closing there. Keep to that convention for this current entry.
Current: 26.5 A
